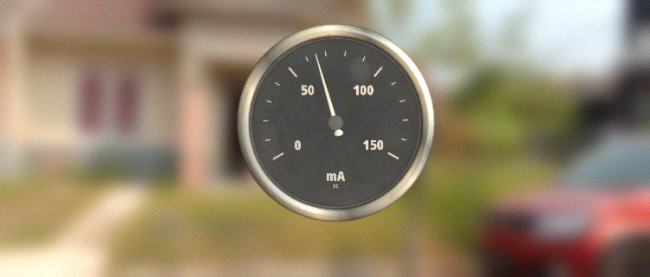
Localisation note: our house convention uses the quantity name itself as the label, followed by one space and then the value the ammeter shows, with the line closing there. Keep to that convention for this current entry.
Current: 65 mA
